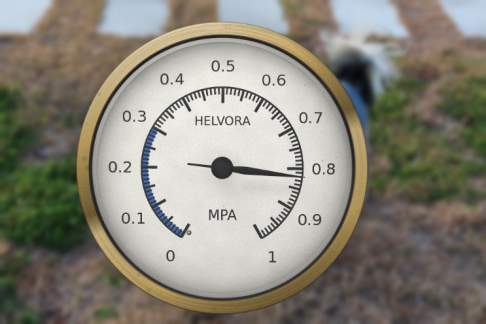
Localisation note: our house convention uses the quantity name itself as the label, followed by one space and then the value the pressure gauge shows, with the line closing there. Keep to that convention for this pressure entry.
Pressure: 0.82 MPa
